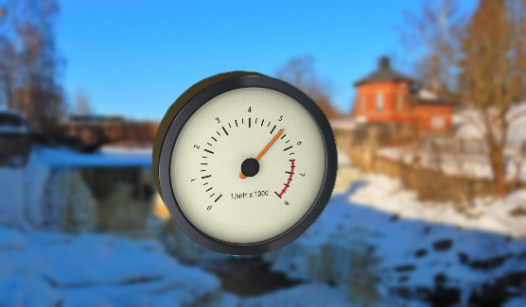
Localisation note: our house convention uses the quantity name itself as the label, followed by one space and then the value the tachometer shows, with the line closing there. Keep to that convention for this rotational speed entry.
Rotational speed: 5250 rpm
